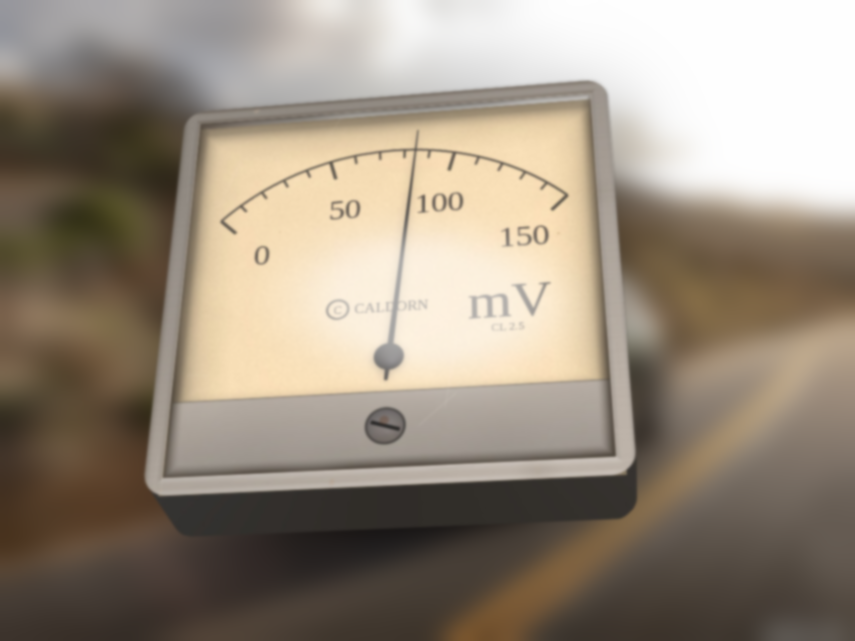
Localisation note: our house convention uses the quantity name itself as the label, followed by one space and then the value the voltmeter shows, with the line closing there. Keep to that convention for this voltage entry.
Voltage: 85 mV
